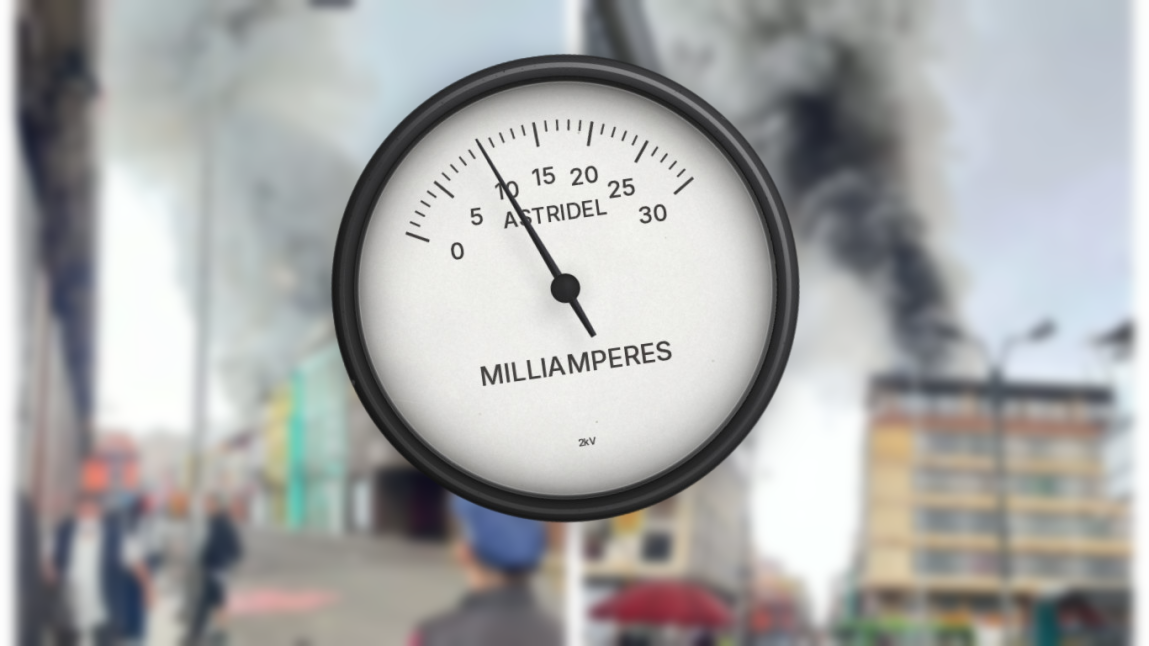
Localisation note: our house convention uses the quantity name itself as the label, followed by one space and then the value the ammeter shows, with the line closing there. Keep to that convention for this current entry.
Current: 10 mA
